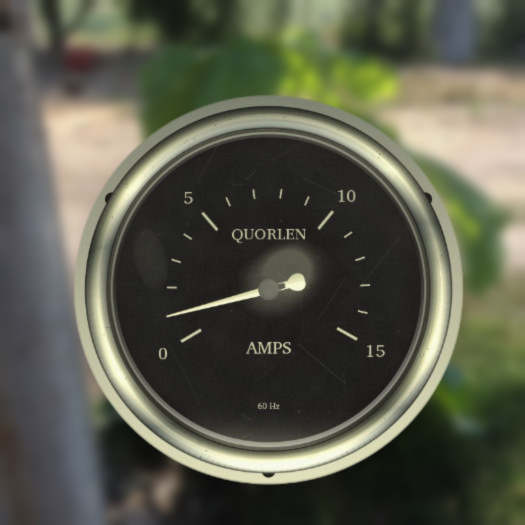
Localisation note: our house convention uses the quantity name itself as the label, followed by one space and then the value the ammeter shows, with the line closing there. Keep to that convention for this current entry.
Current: 1 A
